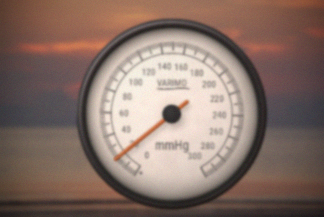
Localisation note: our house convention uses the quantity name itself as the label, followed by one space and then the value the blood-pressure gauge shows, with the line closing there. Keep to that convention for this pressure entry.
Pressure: 20 mmHg
